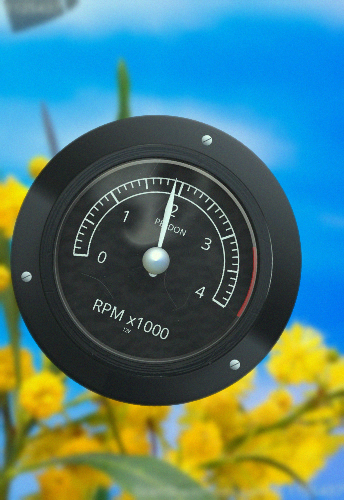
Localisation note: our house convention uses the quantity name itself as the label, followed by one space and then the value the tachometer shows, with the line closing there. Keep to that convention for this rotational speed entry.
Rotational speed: 1900 rpm
